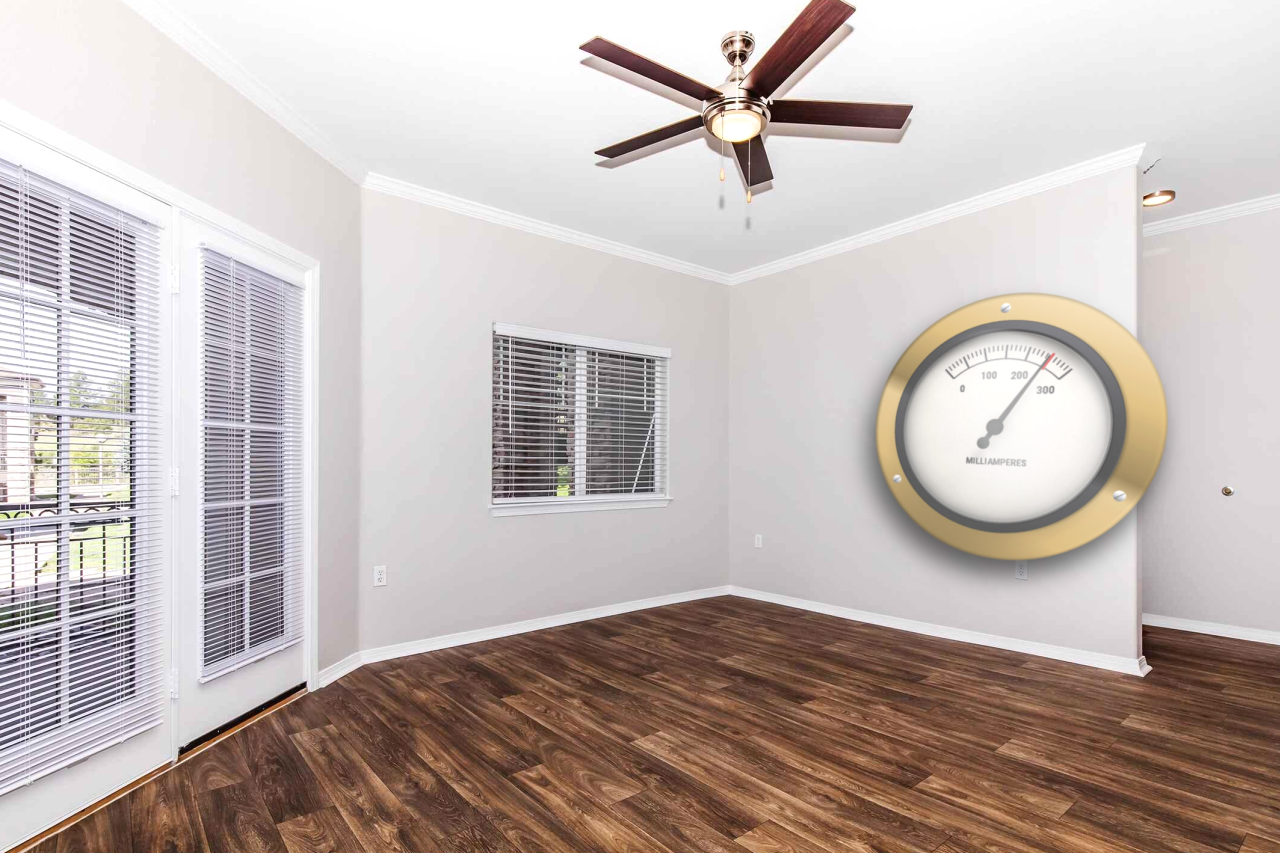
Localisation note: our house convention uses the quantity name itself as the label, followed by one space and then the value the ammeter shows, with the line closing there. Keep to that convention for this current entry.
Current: 250 mA
